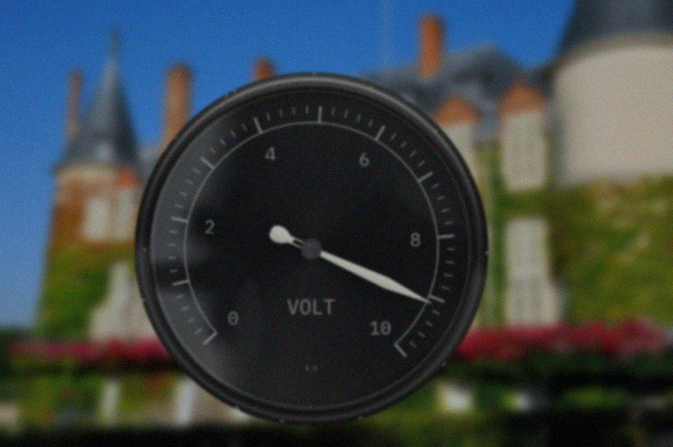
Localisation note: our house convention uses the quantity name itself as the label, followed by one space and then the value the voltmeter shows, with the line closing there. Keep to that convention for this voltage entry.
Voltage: 9.1 V
